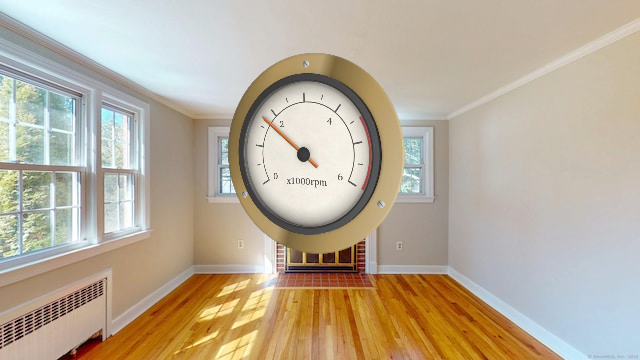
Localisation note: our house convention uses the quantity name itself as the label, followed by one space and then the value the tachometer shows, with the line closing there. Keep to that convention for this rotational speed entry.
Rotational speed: 1750 rpm
